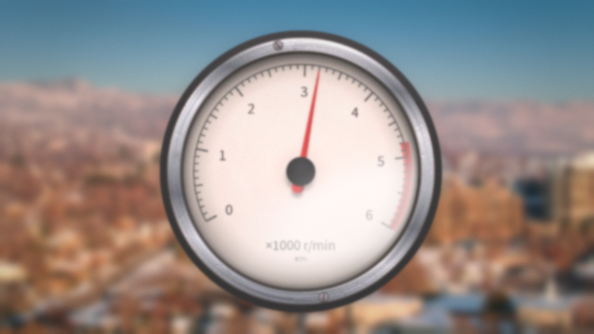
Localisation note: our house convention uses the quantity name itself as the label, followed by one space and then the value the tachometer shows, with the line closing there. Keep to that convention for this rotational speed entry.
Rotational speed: 3200 rpm
